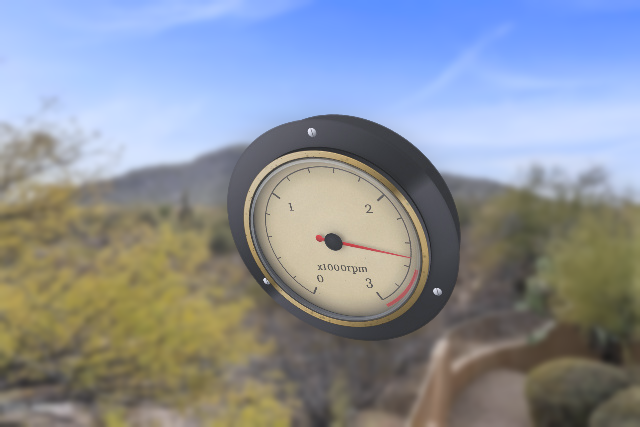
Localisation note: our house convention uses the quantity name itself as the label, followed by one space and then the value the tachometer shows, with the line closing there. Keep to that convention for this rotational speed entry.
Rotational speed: 2500 rpm
